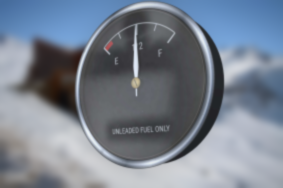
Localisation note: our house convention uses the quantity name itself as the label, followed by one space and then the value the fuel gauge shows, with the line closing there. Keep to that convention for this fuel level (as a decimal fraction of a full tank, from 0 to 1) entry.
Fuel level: 0.5
